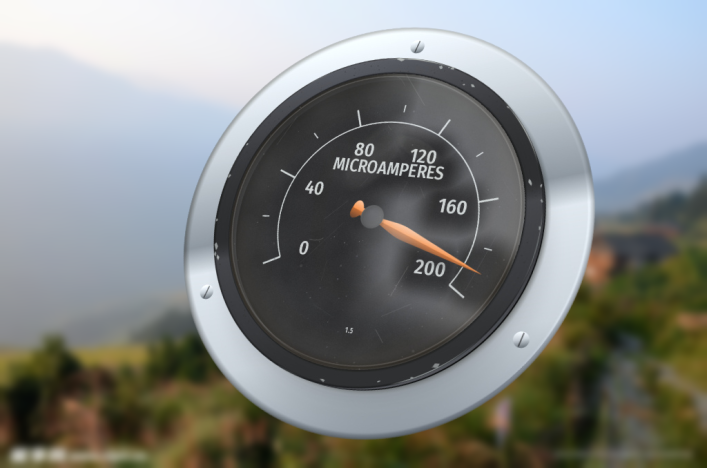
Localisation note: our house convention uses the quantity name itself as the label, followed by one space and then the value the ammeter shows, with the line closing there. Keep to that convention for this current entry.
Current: 190 µA
